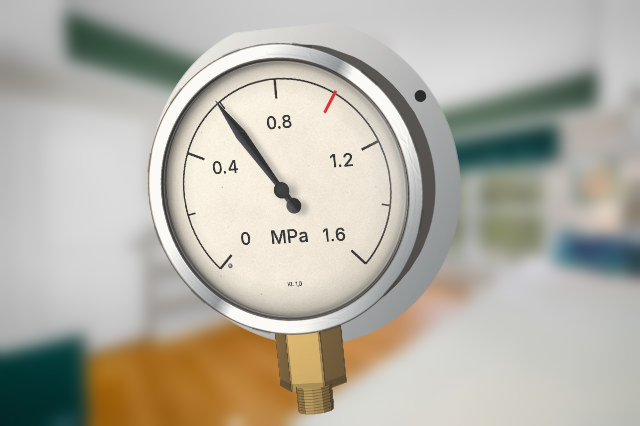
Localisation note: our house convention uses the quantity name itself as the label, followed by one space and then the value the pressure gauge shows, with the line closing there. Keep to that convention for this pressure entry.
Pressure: 0.6 MPa
